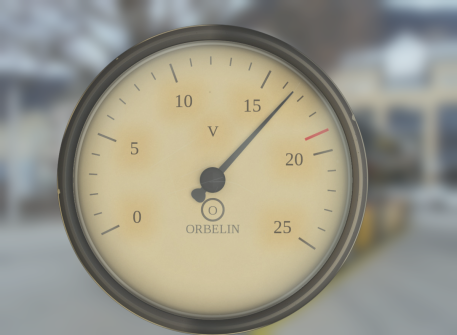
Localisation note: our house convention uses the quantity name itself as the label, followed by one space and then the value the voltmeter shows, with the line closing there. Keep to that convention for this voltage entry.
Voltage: 16.5 V
